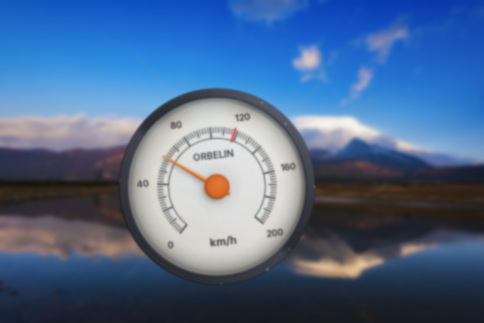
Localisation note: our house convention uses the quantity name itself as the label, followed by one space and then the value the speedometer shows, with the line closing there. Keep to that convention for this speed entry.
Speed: 60 km/h
